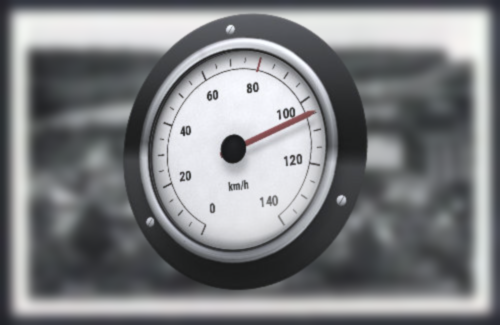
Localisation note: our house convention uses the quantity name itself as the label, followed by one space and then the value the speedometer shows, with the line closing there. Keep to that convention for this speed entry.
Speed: 105 km/h
